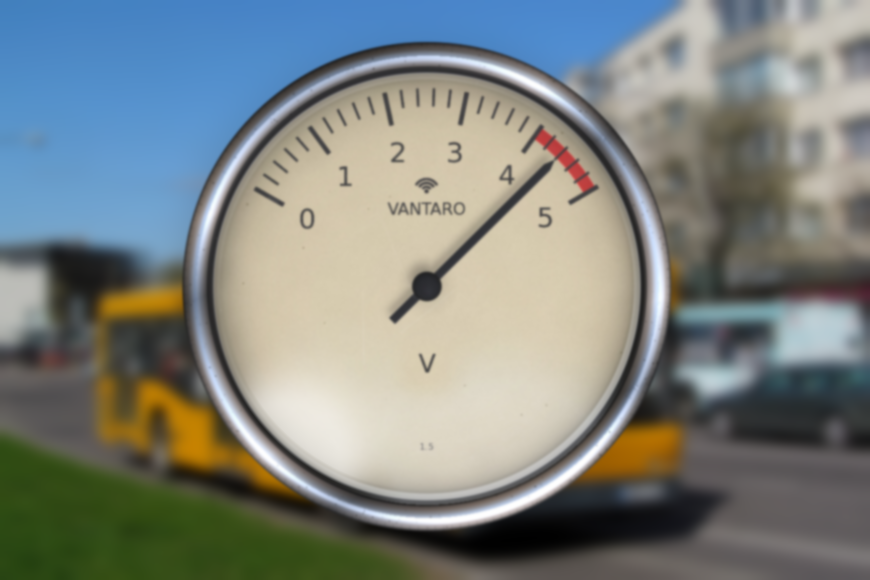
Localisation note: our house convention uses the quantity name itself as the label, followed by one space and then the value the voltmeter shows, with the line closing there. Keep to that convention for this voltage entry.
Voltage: 4.4 V
